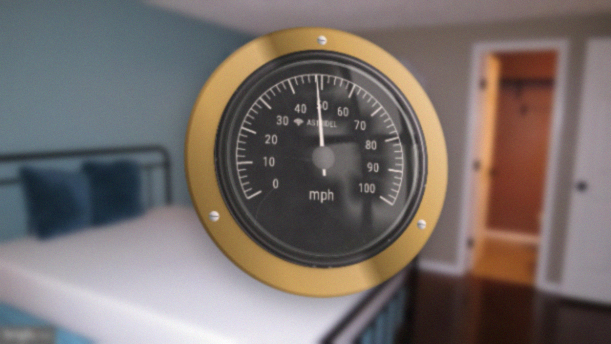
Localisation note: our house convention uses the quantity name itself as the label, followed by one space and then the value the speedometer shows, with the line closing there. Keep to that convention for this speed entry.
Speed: 48 mph
